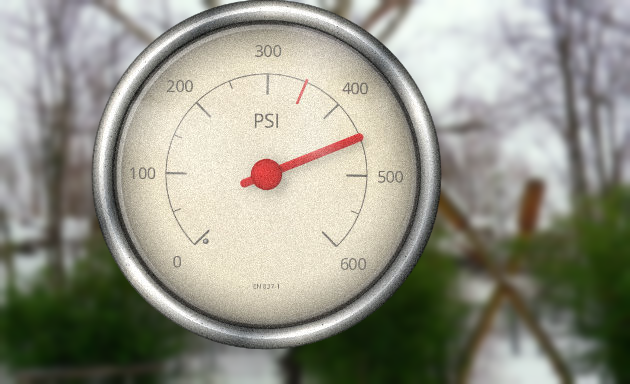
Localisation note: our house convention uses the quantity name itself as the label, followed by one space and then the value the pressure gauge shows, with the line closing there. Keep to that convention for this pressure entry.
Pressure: 450 psi
